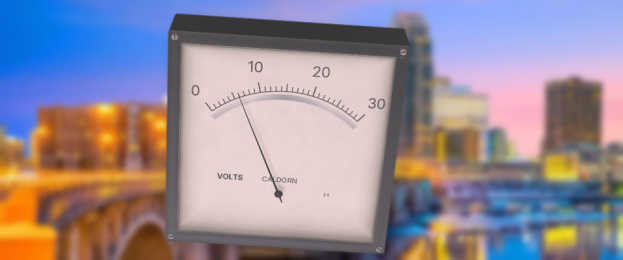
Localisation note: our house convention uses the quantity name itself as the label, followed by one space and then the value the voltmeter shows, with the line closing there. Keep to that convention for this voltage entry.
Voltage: 6 V
